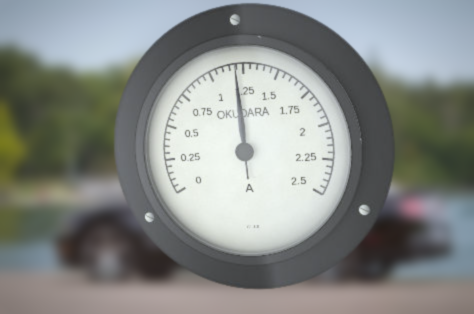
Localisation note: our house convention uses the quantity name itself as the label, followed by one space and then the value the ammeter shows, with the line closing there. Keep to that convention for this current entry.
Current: 1.2 A
